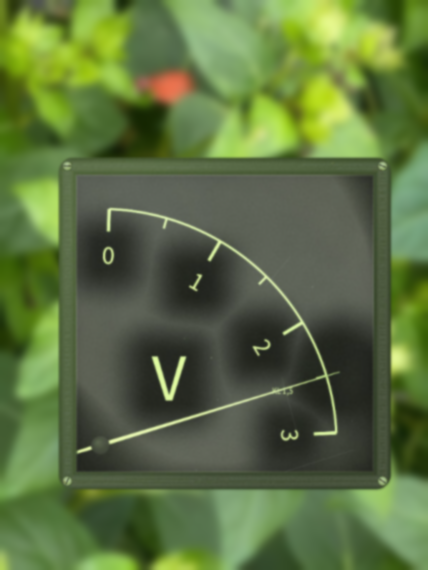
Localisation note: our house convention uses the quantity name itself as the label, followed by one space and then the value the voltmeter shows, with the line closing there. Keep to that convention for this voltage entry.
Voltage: 2.5 V
